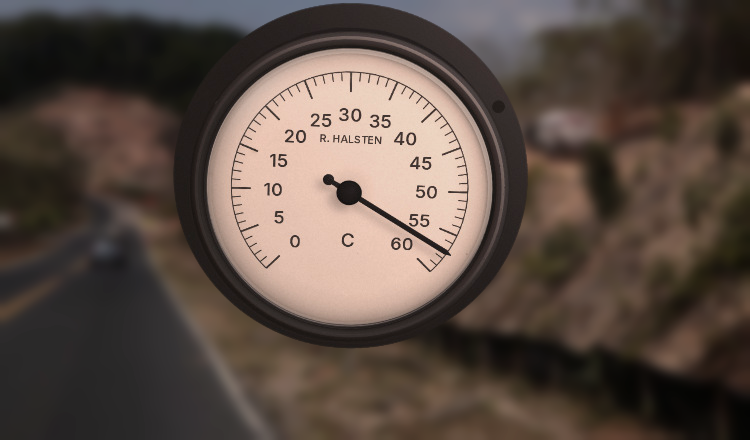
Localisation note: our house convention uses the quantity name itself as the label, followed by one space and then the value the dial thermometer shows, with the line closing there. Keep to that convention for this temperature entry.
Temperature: 57 °C
